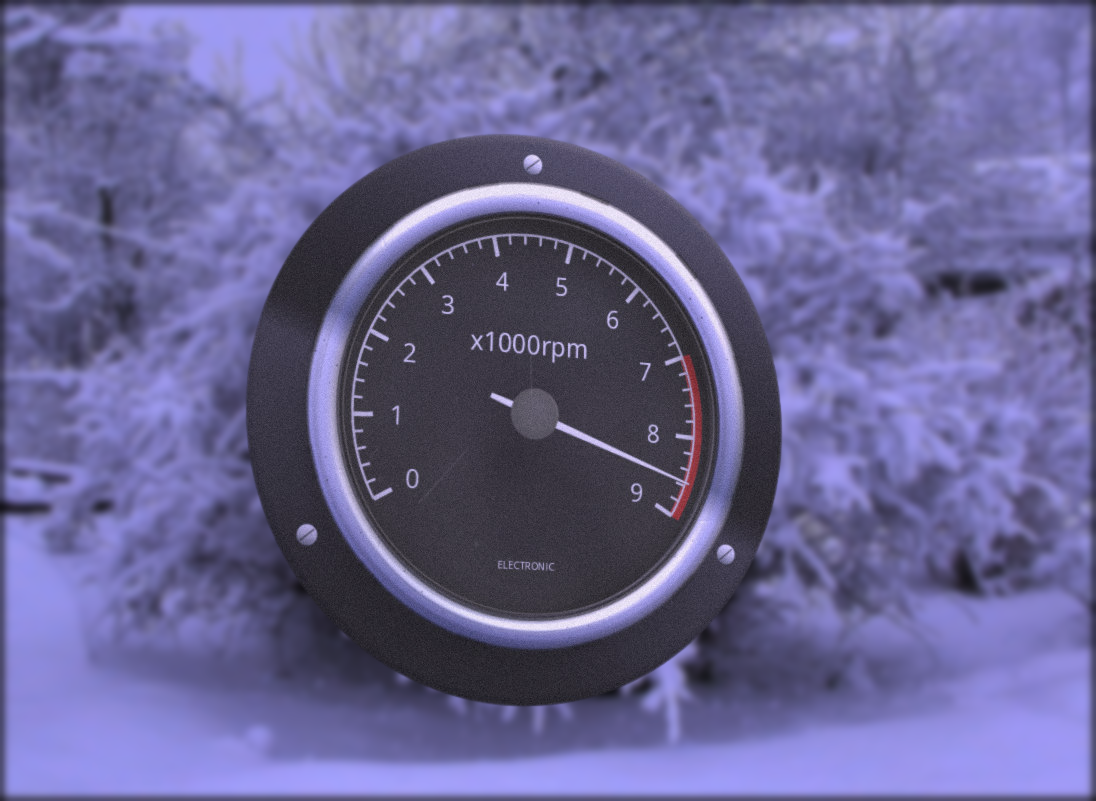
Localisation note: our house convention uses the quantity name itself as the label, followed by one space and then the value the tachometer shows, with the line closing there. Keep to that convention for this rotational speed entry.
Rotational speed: 8600 rpm
